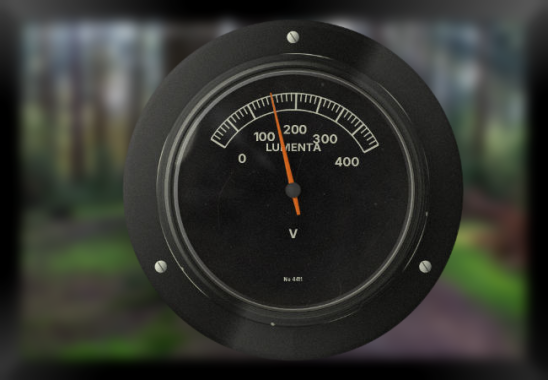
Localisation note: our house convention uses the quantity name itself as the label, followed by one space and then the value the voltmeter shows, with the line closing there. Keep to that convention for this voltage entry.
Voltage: 150 V
